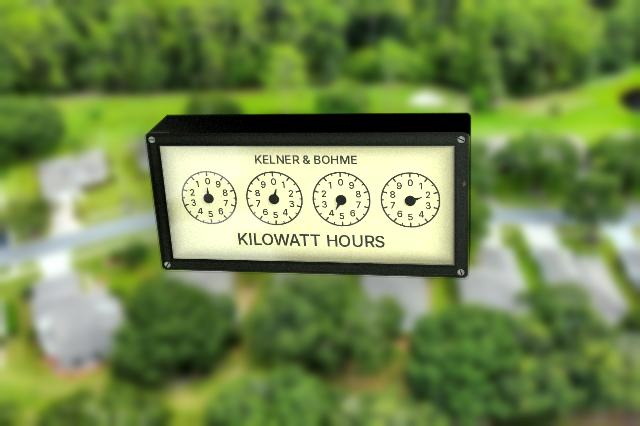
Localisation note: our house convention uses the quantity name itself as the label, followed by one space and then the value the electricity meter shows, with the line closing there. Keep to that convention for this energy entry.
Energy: 42 kWh
